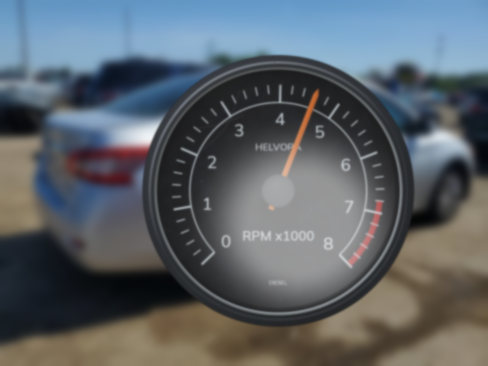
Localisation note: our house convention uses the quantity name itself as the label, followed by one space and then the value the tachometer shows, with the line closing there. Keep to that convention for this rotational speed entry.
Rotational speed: 4600 rpm
